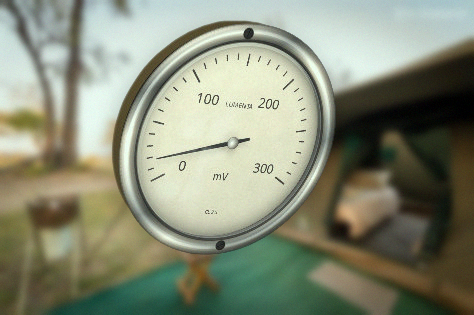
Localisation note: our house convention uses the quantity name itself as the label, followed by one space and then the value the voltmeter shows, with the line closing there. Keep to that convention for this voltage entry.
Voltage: 20 mV
